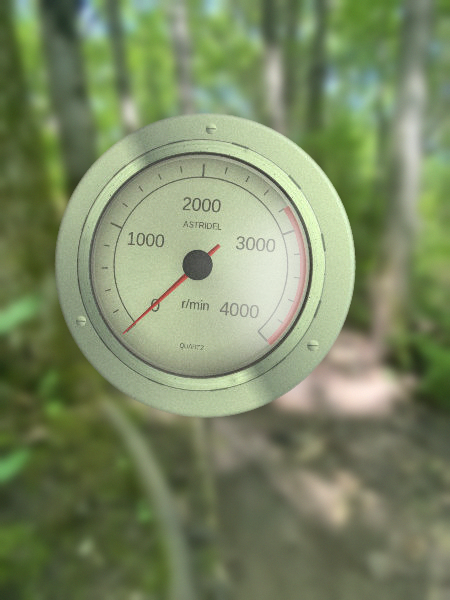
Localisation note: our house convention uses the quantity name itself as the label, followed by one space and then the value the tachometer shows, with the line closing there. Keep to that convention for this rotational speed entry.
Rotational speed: 0 rpm
